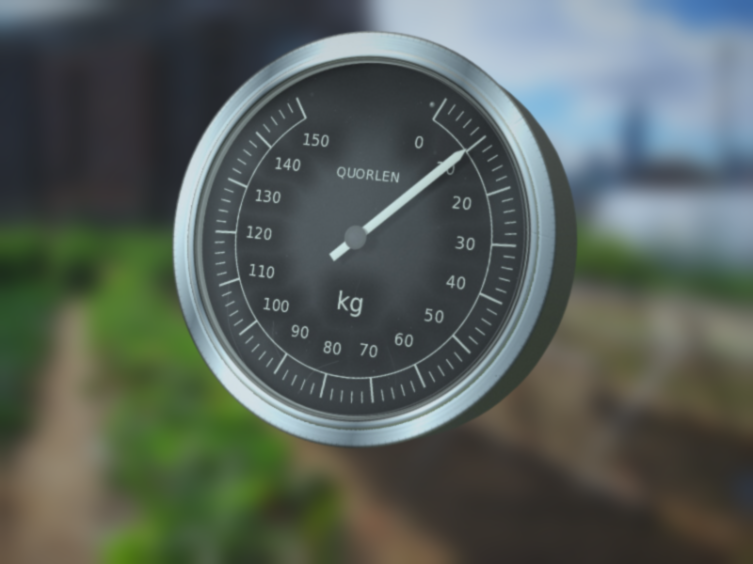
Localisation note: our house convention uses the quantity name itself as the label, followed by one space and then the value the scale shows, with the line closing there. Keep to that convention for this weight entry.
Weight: 10 kg
